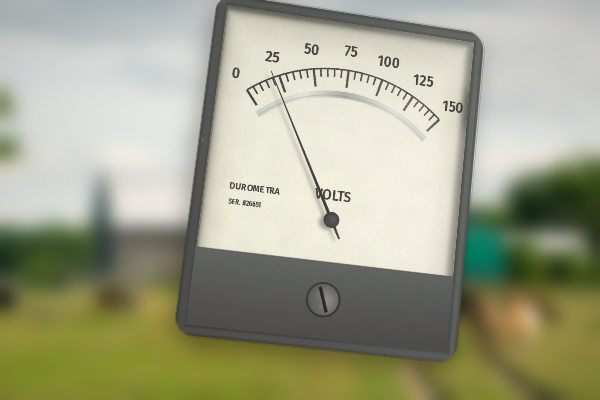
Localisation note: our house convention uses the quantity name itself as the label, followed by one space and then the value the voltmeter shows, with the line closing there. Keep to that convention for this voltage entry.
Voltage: 20 V
